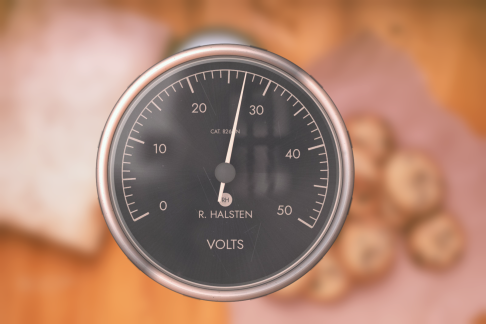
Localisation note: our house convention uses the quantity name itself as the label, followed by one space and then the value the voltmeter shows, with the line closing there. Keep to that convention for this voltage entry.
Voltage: 27 V
